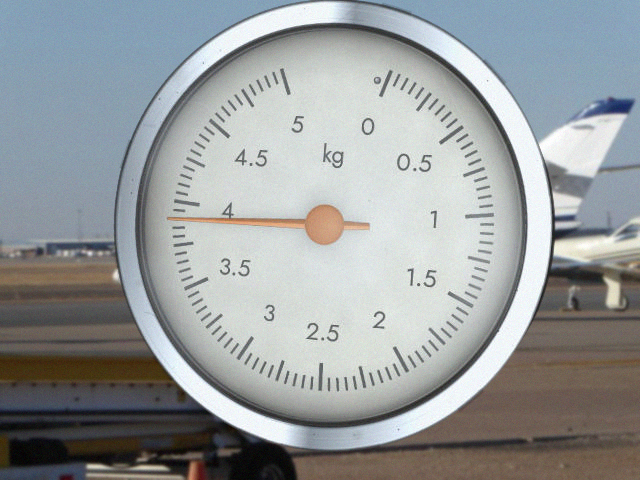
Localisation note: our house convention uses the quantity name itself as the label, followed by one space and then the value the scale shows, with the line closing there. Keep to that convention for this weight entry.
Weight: 3.9 kg
